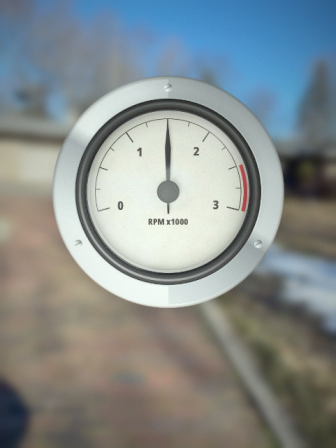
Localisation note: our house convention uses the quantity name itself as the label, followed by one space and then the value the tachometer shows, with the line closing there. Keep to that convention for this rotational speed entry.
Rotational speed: 1500 rpm
